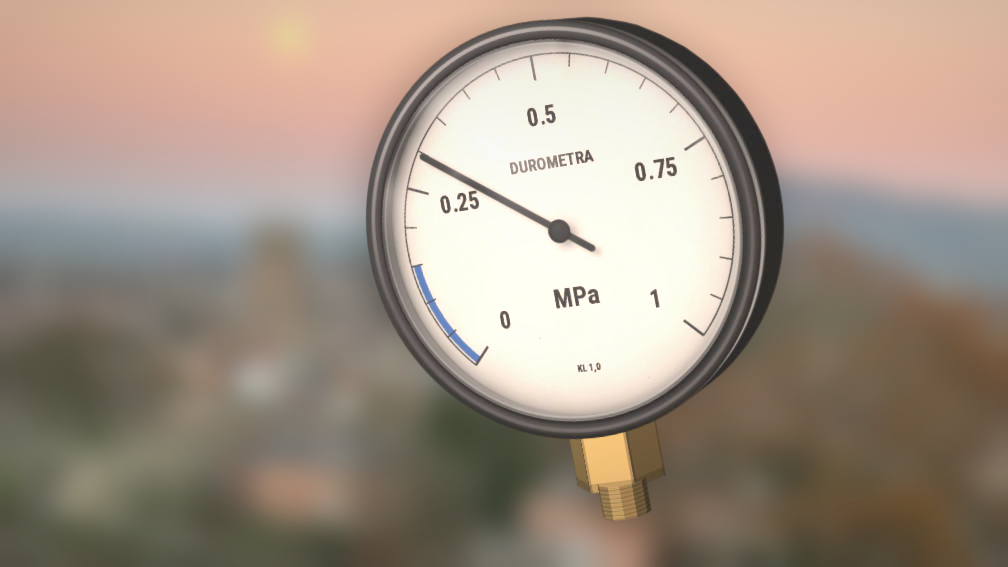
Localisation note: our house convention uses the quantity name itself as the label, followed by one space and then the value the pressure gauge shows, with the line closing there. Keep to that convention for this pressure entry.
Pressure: 0.3 MPa
